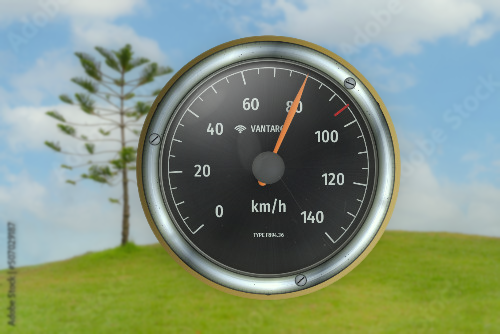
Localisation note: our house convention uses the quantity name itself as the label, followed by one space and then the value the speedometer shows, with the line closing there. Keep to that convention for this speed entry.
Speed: 80 km/h
